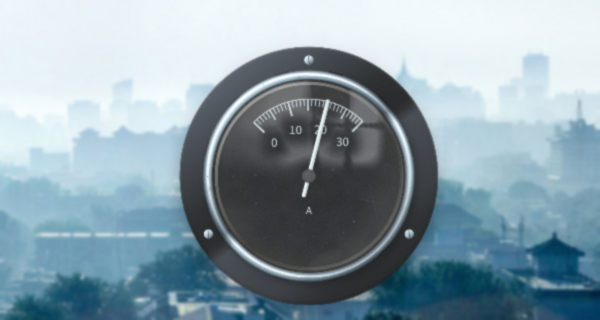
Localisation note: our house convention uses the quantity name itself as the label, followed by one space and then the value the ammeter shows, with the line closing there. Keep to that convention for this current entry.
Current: 20 A
